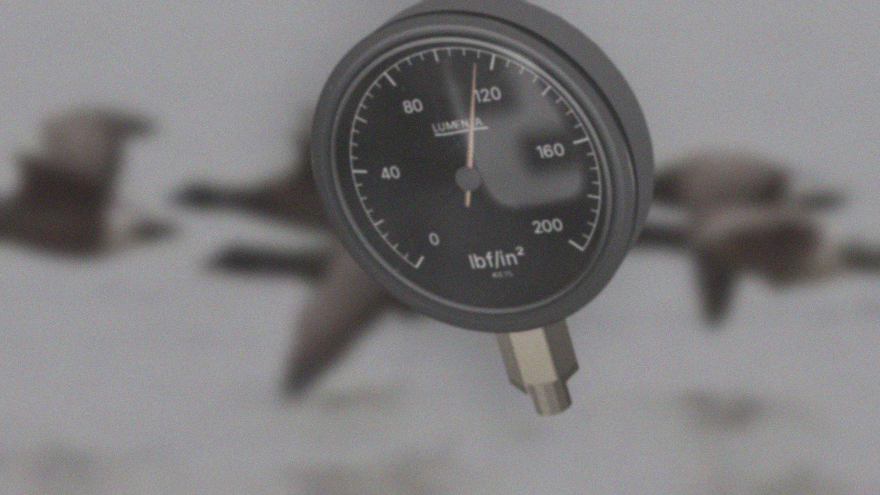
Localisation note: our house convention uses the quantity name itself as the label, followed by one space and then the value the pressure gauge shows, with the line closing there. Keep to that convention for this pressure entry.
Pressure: 115 psi
